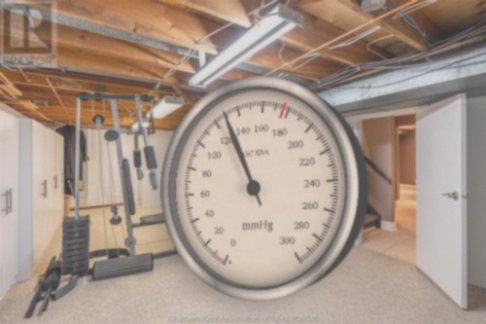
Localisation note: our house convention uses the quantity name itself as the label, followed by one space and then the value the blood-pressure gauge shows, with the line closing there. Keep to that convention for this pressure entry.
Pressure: 130 mmHg
